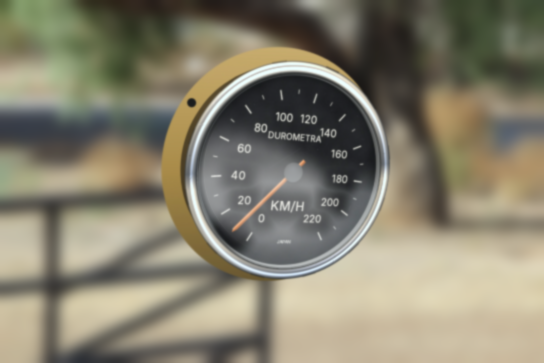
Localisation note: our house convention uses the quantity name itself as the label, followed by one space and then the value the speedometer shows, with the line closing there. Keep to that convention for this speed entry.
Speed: 10 km/h
